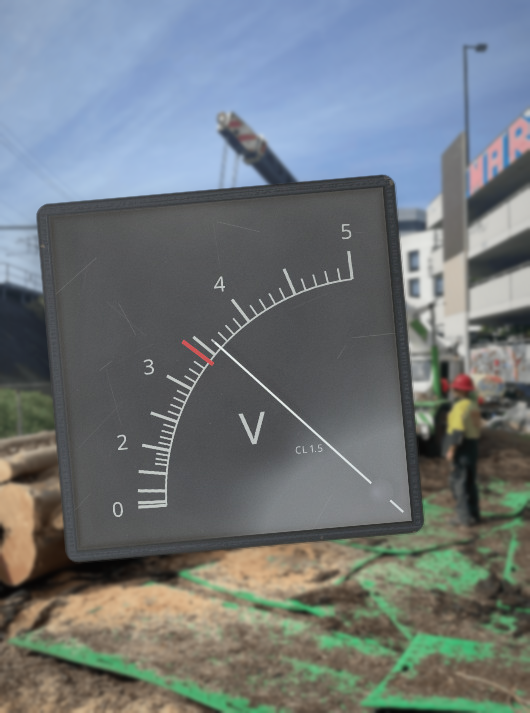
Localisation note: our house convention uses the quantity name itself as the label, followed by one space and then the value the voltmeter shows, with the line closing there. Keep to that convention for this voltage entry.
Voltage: 3.6 V
